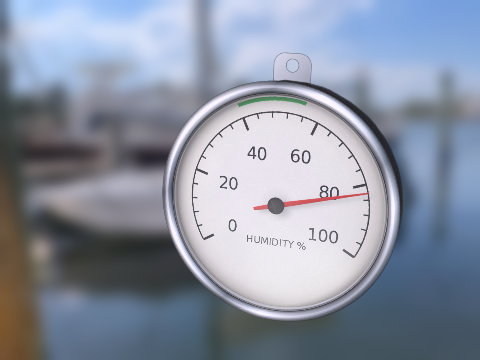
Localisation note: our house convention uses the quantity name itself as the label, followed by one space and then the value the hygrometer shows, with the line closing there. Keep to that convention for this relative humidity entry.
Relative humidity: 82 %
